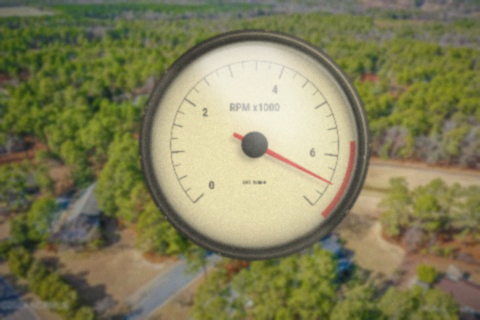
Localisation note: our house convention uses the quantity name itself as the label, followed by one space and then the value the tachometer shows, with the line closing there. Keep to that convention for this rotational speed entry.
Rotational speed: 6500 rpm
